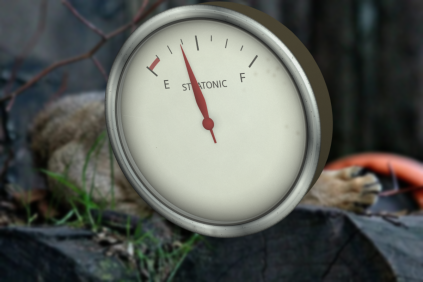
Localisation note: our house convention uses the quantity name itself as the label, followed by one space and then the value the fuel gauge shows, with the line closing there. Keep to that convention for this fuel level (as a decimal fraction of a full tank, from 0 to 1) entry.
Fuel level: 0.375
